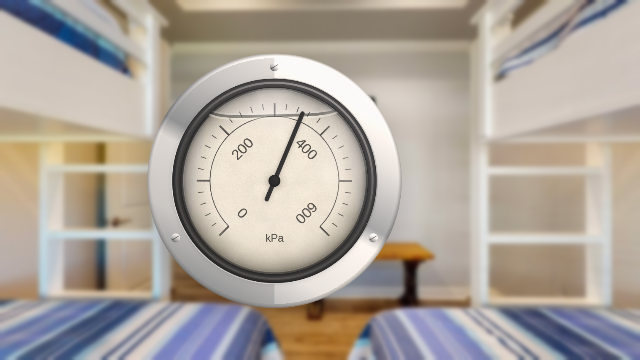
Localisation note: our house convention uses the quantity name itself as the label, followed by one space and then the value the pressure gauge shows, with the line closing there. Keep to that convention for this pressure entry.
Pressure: 350 kPa
